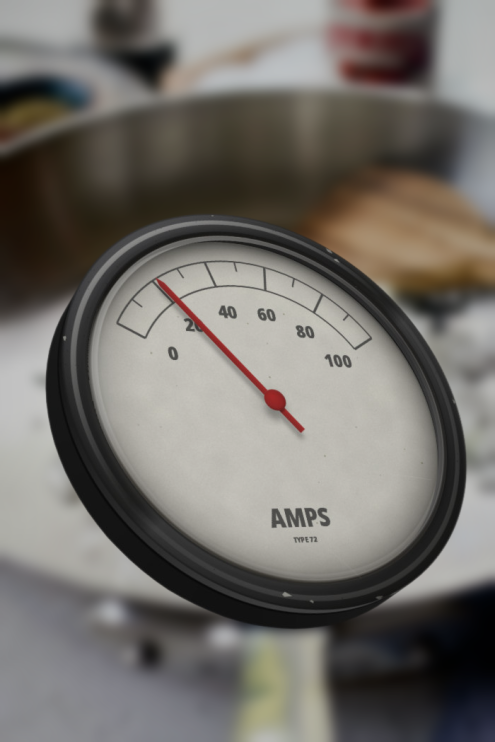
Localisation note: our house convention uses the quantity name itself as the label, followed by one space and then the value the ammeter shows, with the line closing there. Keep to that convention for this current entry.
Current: 20 A
